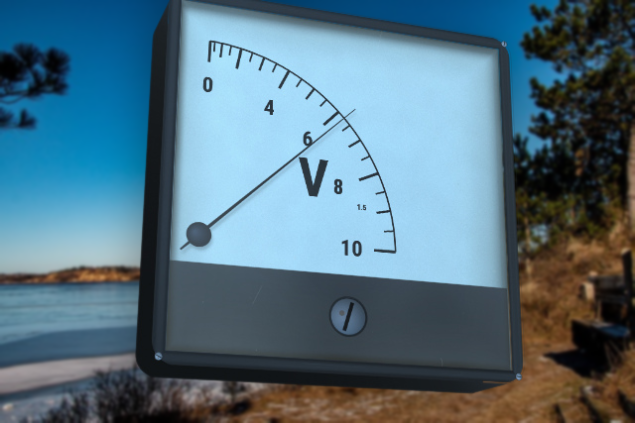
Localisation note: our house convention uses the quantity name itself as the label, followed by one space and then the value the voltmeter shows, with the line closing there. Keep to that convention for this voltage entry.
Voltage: 6.25 V
